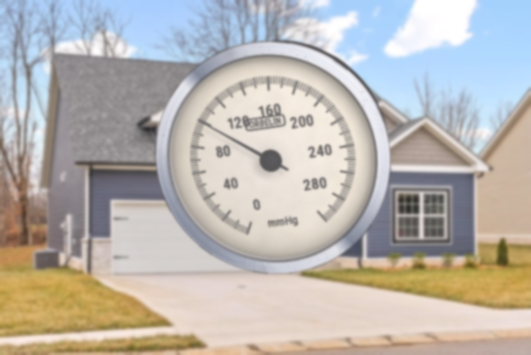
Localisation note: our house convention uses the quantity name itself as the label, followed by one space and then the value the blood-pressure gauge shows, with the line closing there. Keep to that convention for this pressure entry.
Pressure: 100 mmHg
